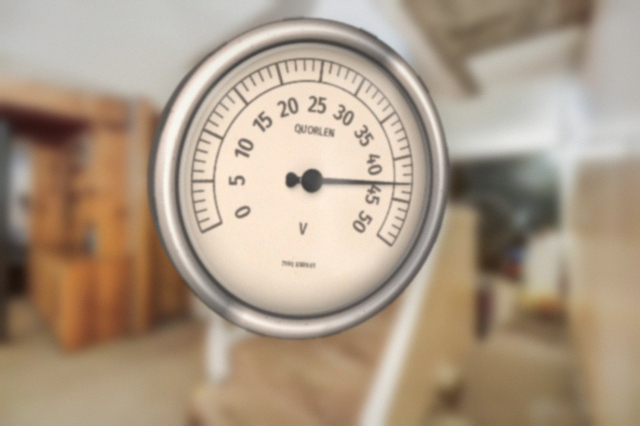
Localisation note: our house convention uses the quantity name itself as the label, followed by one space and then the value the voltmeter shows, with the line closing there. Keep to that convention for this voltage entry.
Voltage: 43 V
